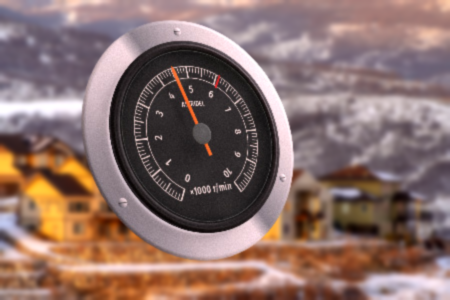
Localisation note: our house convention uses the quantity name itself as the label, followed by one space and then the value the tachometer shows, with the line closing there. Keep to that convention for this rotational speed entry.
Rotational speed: 4500 rpm
